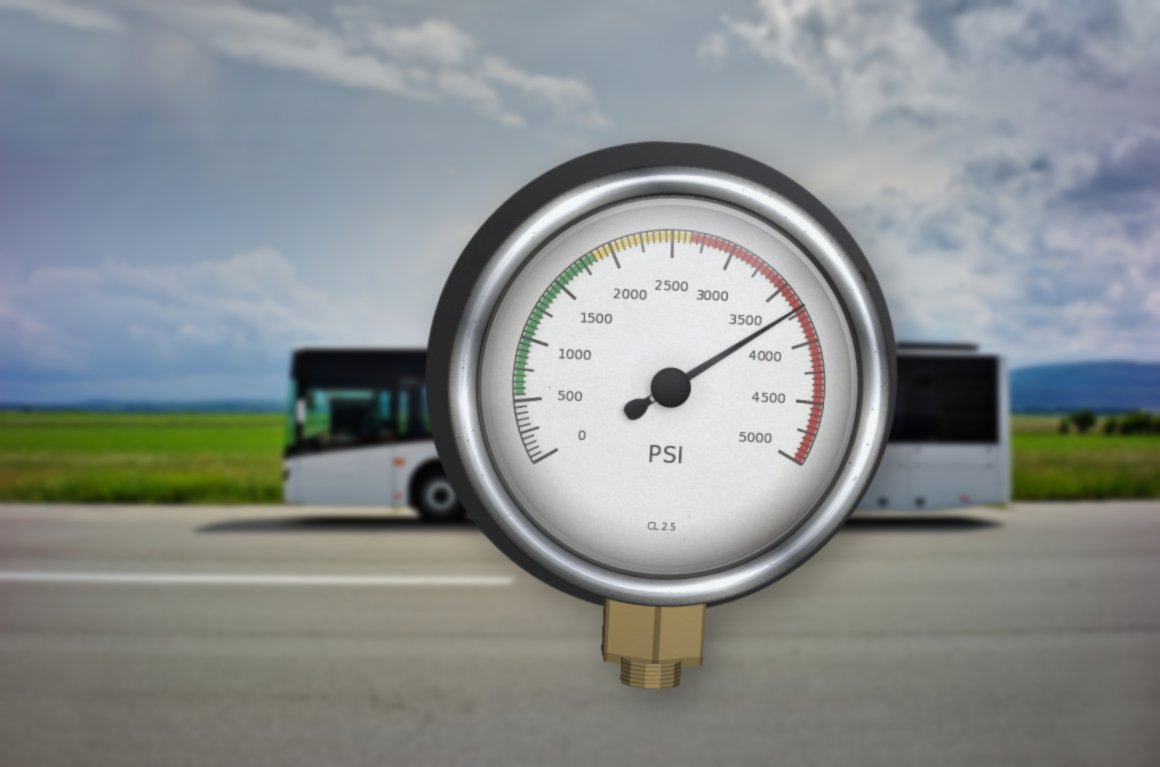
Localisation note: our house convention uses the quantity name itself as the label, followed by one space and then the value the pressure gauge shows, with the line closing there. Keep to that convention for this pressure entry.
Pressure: 3700 psi
